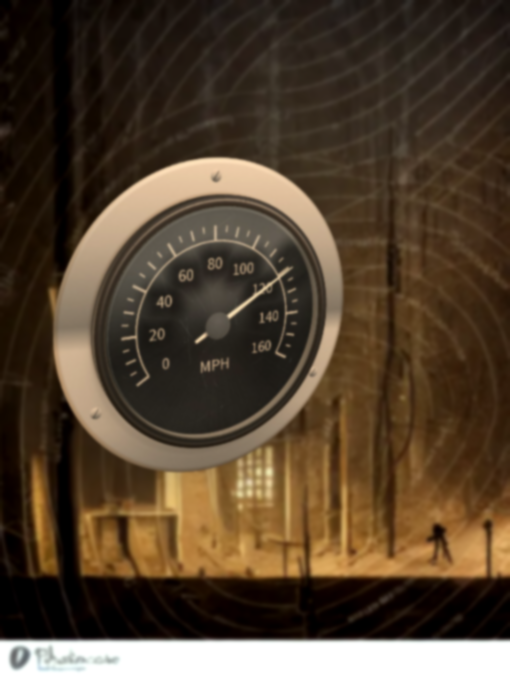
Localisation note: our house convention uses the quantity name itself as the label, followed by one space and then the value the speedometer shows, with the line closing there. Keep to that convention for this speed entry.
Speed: 120 mph
